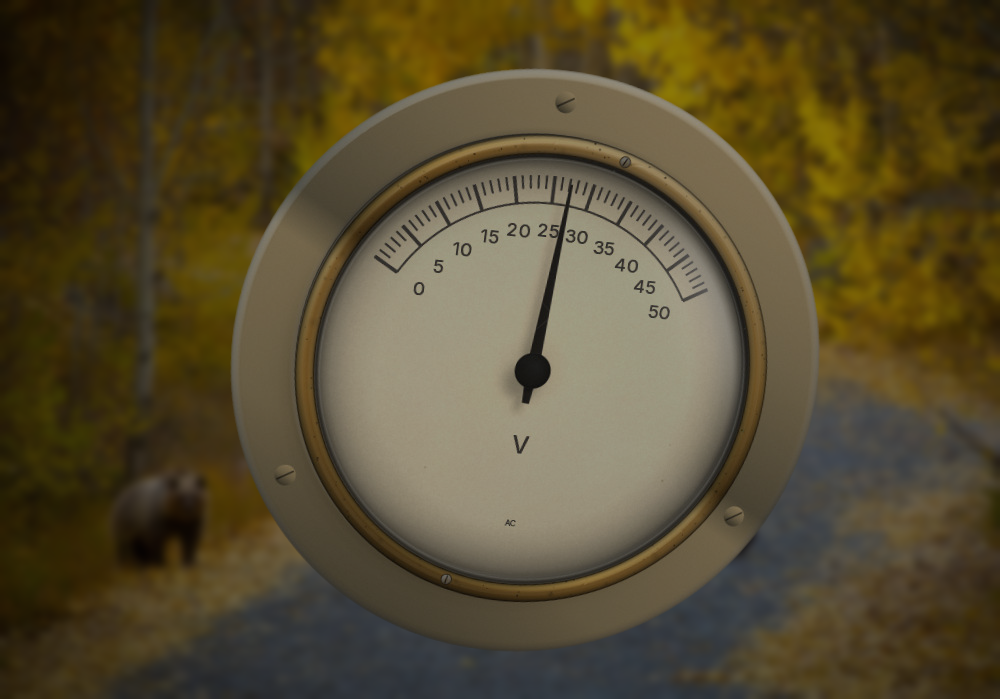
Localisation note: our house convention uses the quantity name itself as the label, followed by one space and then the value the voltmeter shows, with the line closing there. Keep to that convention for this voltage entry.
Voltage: 27 V
